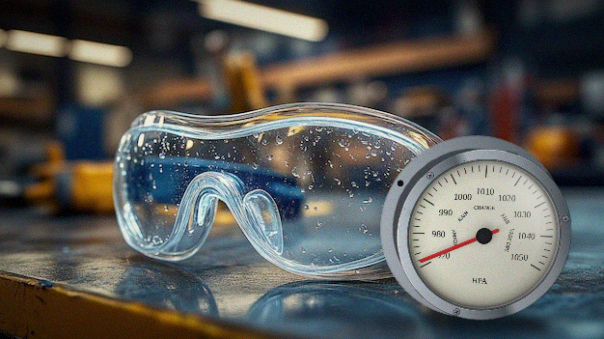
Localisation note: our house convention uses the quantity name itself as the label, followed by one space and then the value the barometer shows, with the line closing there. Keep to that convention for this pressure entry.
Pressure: 972 hPa
